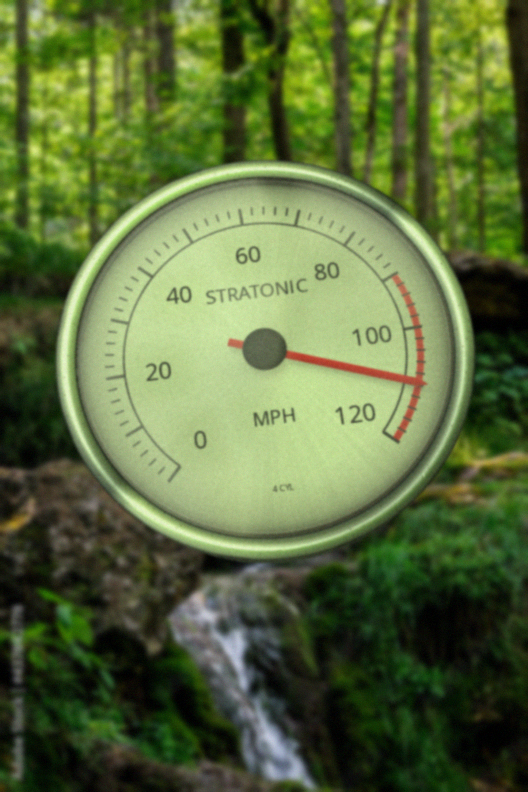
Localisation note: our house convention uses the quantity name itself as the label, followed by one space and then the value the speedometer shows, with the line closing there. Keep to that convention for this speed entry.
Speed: 110 mph
